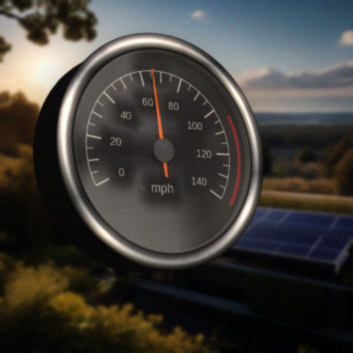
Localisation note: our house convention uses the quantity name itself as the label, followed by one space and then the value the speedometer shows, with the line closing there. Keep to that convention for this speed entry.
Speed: 65 mph
